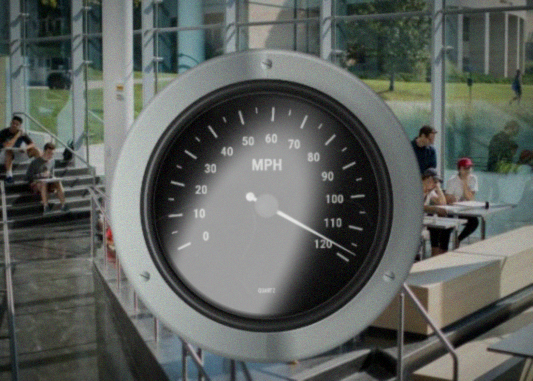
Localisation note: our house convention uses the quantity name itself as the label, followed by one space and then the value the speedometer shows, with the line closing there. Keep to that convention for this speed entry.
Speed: 117.5 mph
